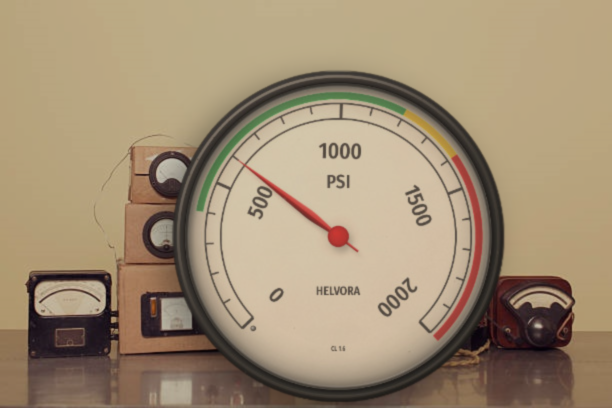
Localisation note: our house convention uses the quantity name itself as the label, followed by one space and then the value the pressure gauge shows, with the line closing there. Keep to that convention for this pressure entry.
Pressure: 600 psi
